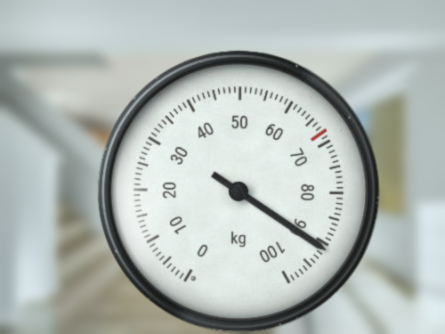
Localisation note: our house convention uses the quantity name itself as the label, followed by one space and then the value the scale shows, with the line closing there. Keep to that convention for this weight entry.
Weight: 91 kg
